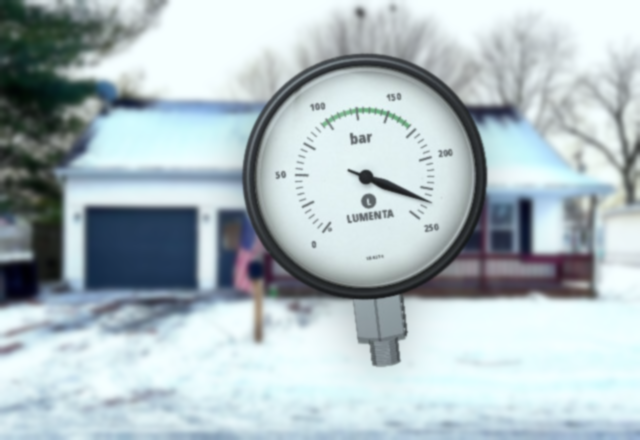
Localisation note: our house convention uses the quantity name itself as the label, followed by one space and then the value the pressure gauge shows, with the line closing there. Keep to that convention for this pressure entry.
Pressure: 235 bar
